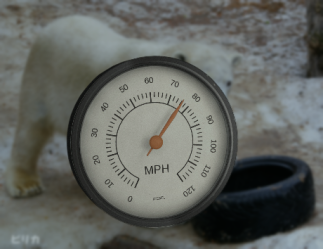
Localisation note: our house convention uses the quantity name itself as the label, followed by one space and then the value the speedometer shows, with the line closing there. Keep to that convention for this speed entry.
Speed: 76 mph
